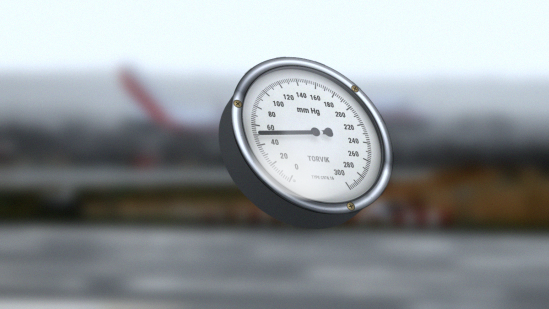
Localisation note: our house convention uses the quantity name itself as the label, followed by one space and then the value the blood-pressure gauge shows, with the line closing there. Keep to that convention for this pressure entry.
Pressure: 50 mmHg
